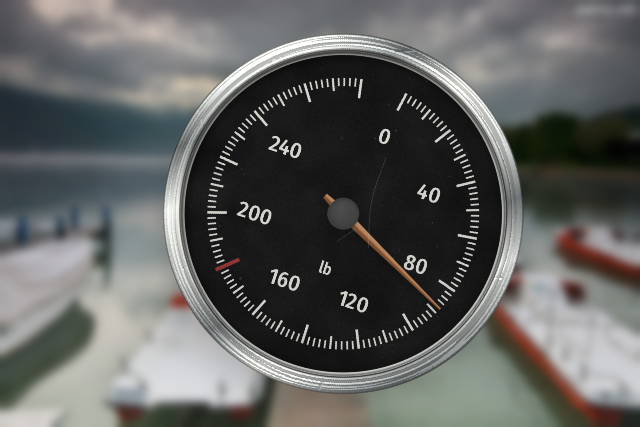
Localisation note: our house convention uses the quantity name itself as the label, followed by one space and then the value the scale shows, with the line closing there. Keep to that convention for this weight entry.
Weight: 88 lb
